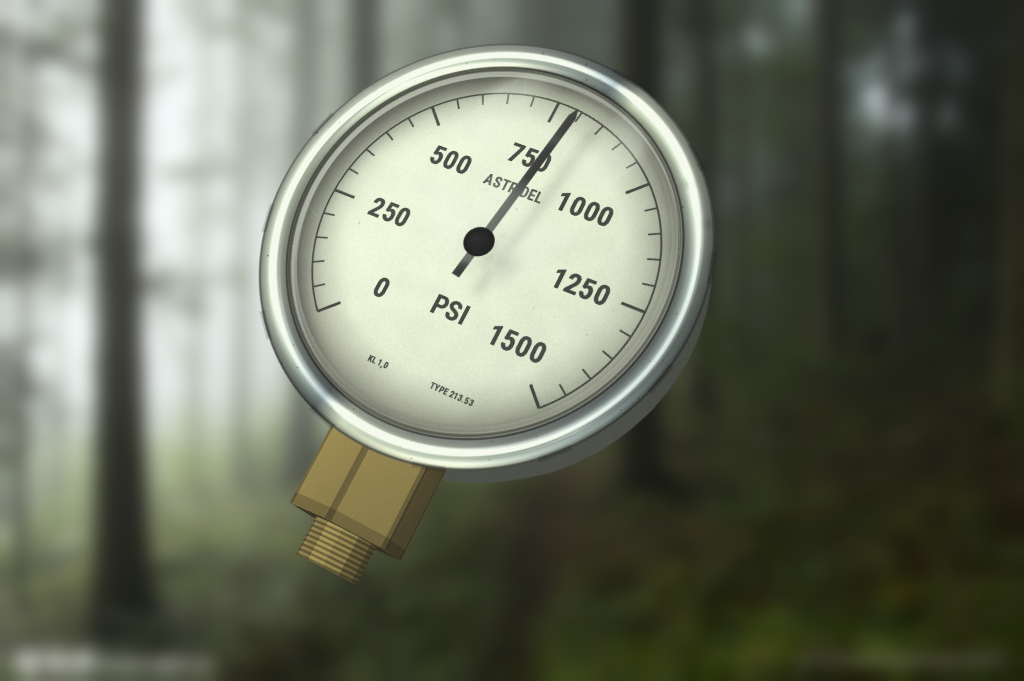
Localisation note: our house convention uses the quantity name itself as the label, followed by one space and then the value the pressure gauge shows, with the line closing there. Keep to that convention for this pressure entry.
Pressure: 800 psi
